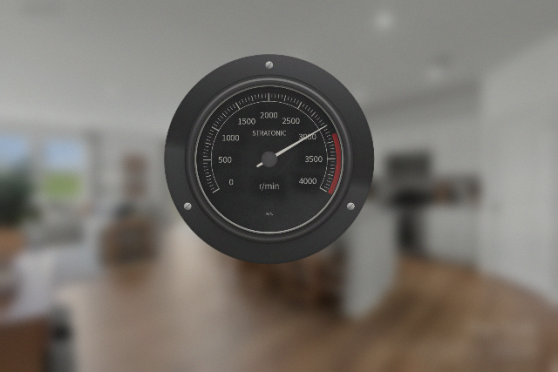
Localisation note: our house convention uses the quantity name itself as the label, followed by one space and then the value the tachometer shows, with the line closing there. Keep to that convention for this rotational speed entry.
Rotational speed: 3000 rpm
